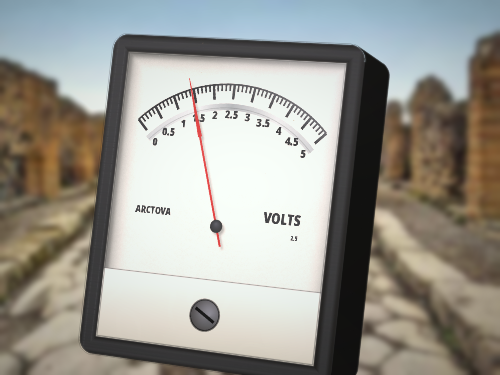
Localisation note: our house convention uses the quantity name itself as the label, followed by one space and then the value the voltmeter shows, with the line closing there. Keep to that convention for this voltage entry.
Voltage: 1.5 V
